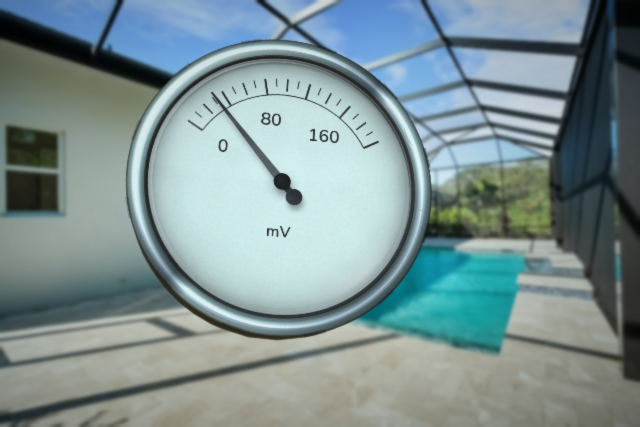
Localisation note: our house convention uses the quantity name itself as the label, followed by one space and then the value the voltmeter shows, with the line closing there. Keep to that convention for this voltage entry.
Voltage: 30 mV
